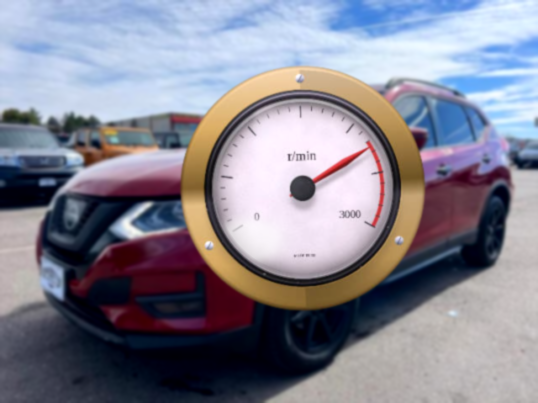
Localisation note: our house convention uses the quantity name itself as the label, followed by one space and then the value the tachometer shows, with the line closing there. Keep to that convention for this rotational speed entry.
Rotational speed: 2250 rpm
